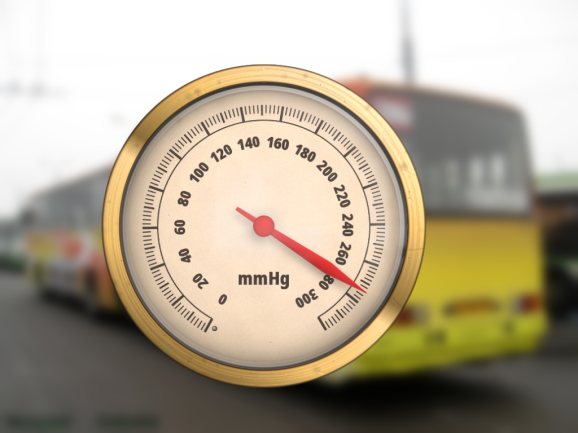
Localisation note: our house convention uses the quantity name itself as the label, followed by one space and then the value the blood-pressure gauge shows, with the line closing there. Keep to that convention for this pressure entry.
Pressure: 274 mmHg
